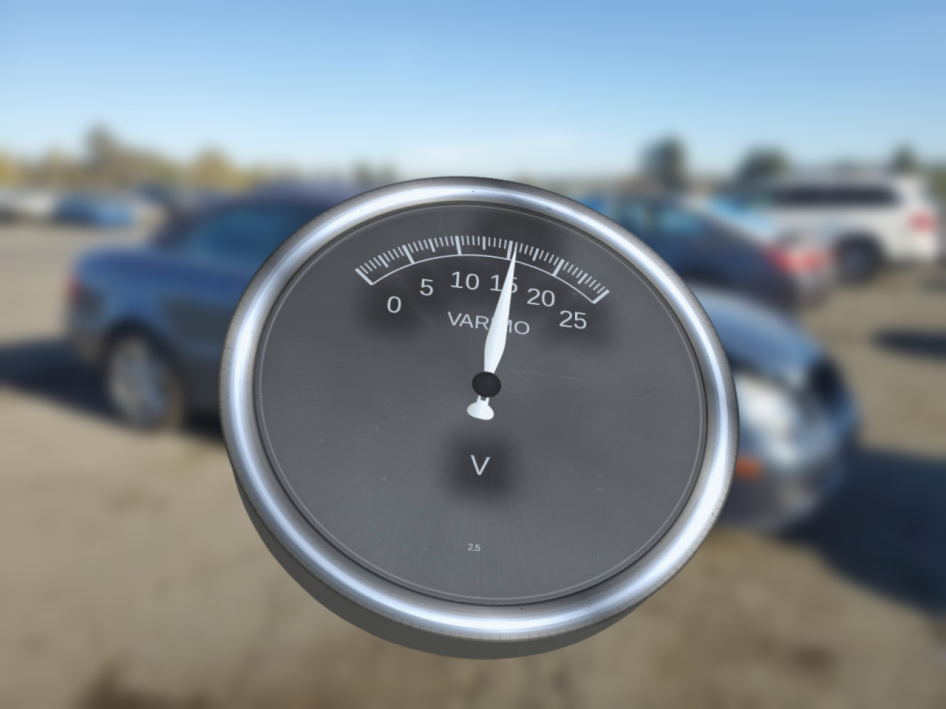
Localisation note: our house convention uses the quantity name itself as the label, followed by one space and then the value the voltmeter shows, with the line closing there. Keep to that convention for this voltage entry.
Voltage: 15.5 V
